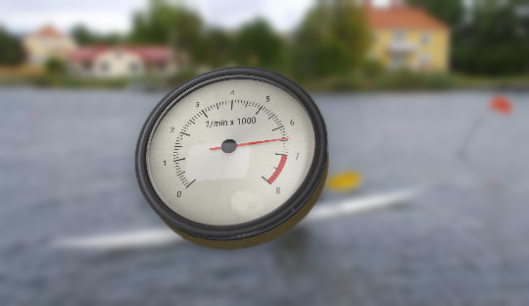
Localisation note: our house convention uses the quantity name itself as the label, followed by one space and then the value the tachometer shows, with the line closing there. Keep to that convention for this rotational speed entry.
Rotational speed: 6500 rpm
